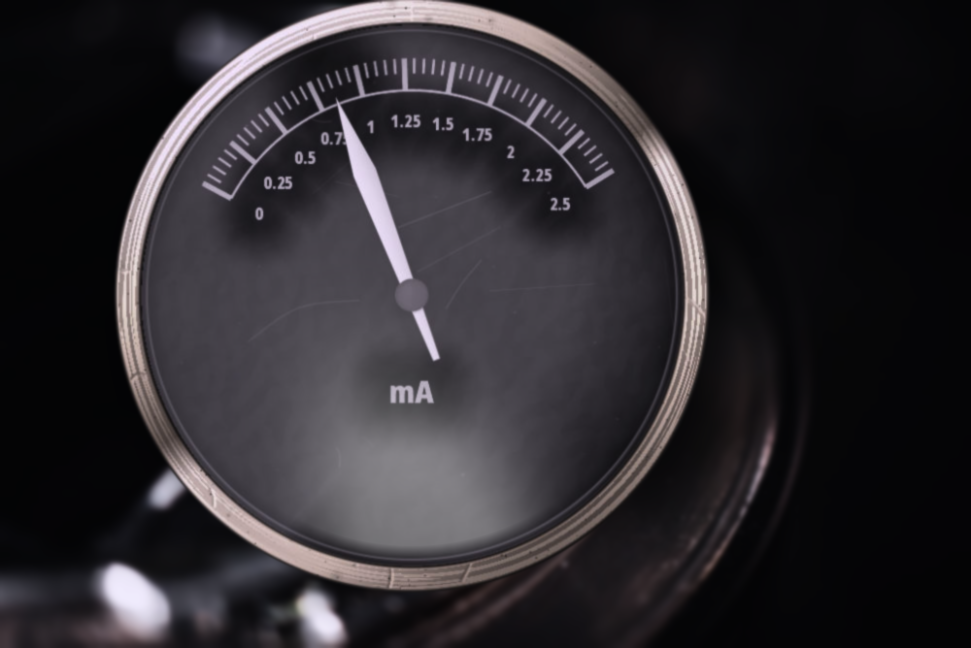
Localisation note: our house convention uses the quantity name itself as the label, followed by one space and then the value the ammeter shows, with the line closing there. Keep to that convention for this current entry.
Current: 0.85 mA
